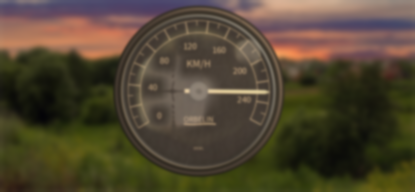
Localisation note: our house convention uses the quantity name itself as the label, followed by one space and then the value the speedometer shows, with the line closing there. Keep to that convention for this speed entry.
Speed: 230 km/h
